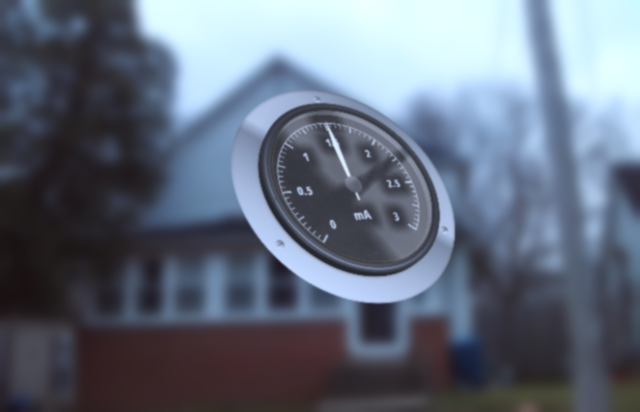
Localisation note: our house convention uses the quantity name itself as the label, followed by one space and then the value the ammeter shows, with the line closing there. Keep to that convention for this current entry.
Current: 1.5 mA
